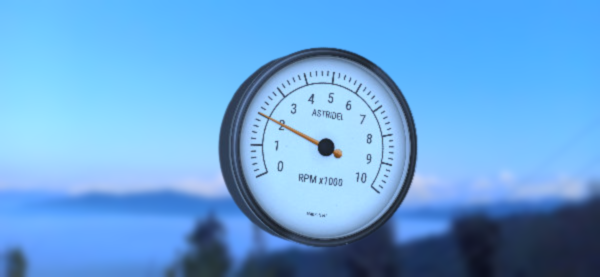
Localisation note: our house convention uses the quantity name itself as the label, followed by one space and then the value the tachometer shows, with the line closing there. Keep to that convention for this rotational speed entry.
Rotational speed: 2000 rpm
